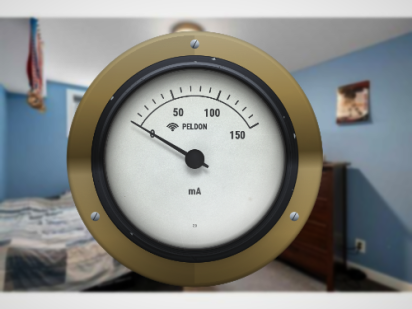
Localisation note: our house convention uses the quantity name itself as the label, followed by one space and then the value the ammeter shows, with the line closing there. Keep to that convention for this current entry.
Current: 0 mA
